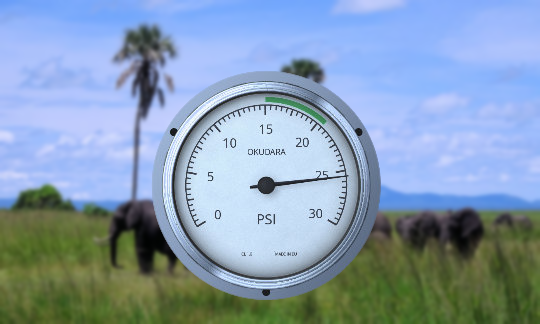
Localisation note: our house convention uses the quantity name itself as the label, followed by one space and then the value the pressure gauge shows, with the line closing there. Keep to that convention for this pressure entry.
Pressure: 25.5 psi
